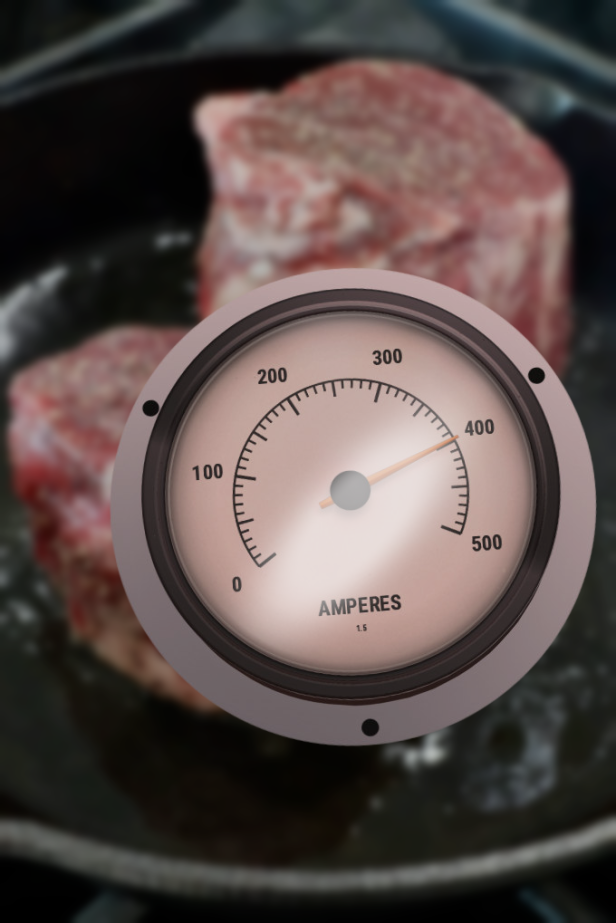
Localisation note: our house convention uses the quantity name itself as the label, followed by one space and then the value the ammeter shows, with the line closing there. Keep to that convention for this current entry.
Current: 400 A
